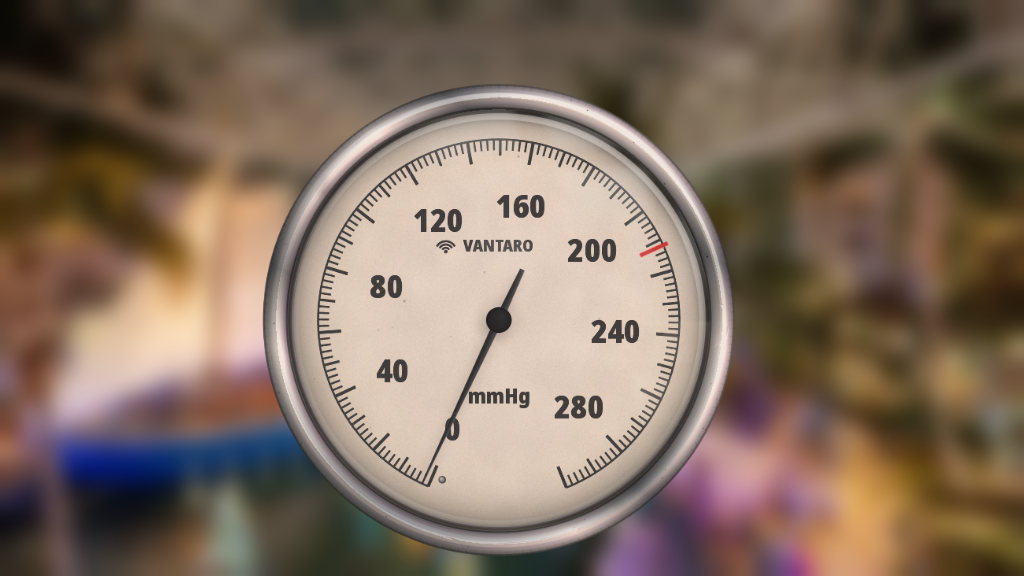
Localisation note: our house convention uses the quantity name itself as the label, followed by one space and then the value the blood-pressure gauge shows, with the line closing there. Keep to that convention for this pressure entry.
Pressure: 2 mmHg
